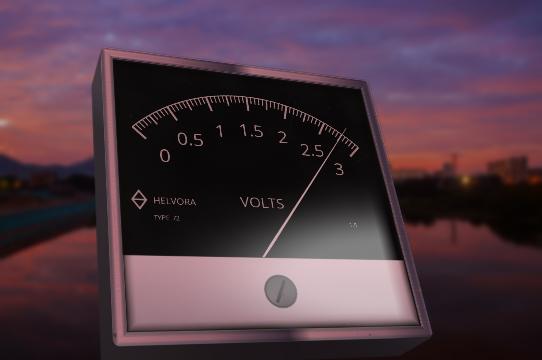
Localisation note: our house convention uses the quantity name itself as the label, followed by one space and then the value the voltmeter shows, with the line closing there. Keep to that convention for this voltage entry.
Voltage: 2.75 V
